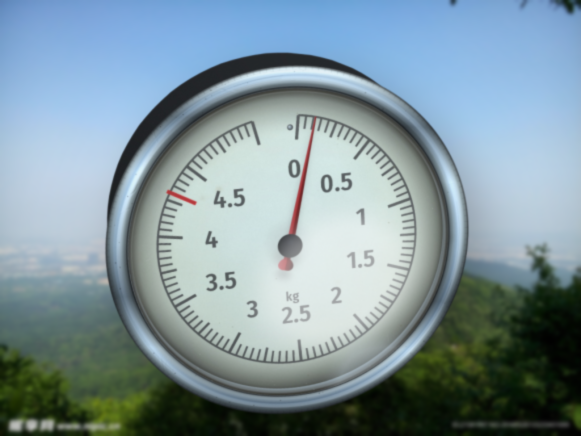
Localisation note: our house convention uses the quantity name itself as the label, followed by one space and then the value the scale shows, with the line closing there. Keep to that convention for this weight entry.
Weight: 0.1 kg
